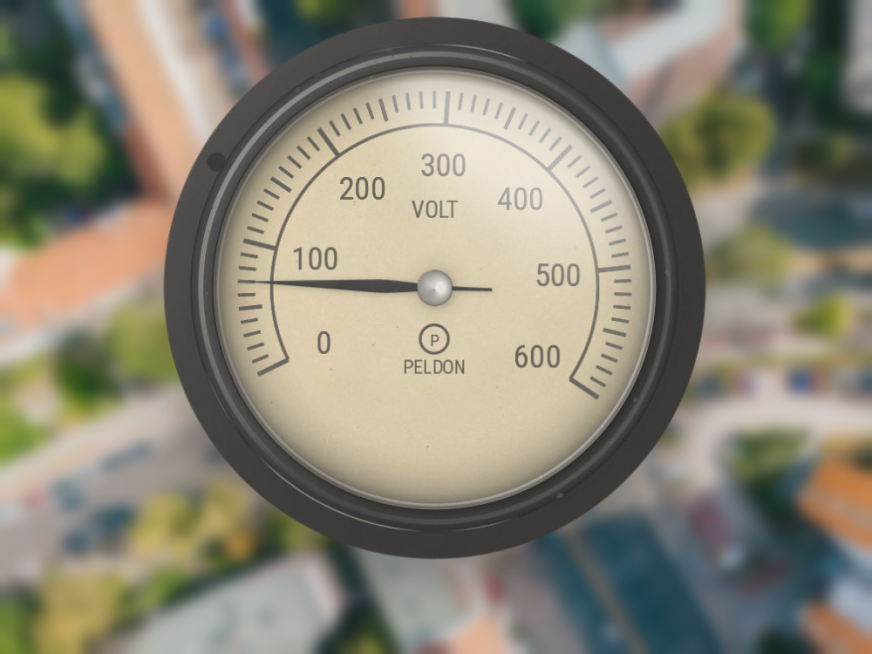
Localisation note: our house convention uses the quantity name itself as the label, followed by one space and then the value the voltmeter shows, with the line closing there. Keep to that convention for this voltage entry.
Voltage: 70 V
